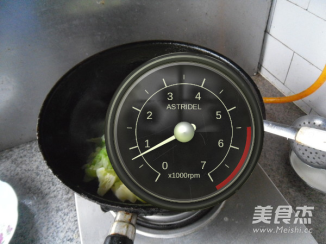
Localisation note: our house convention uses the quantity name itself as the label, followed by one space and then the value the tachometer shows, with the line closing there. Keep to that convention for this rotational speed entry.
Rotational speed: 750 rpm
